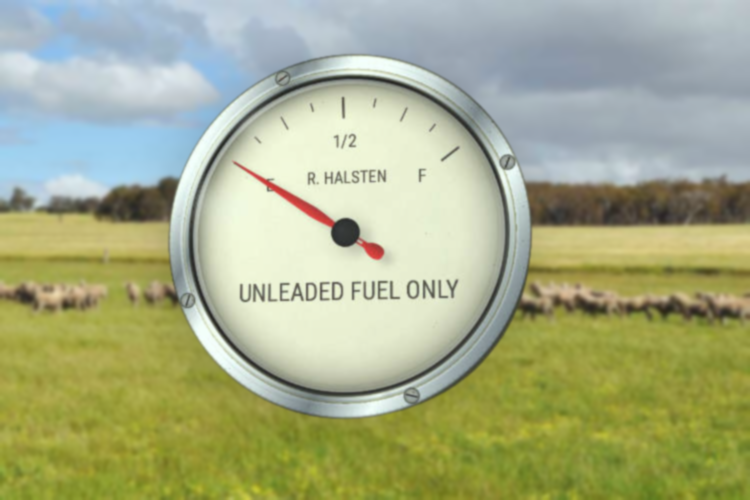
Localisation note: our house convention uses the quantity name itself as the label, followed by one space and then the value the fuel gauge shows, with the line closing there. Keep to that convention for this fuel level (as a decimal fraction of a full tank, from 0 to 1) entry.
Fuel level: 0
